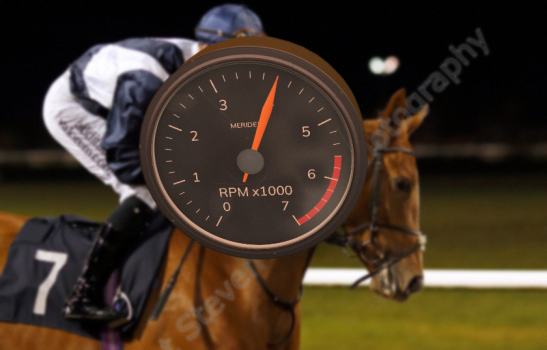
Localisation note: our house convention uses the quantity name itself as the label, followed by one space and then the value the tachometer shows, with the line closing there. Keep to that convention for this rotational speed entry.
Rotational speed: 4000 rpm
